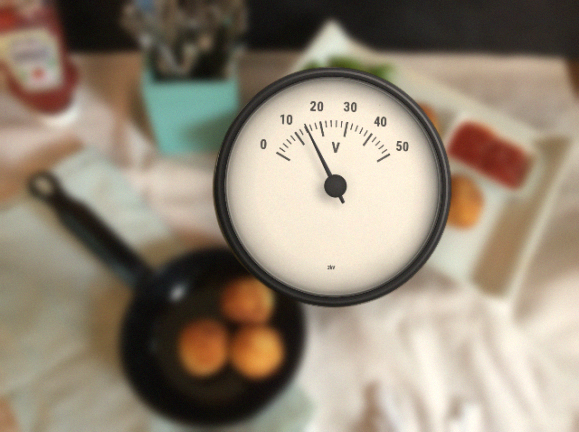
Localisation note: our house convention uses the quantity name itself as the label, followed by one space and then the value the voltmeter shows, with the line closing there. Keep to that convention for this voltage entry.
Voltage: 14 V
